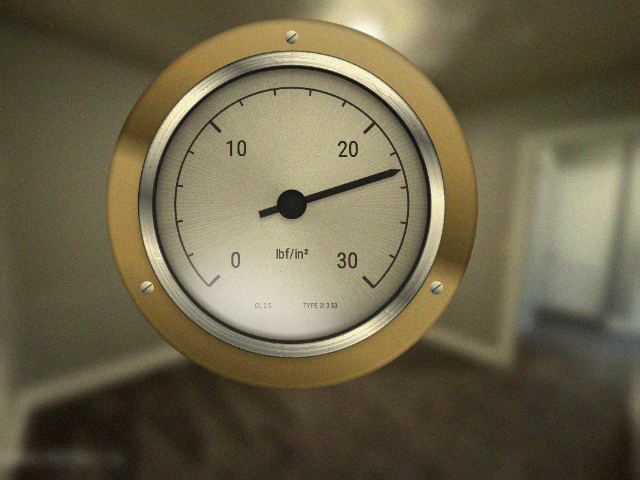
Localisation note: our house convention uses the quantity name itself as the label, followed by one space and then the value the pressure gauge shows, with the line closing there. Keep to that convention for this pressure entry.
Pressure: 23 psi
